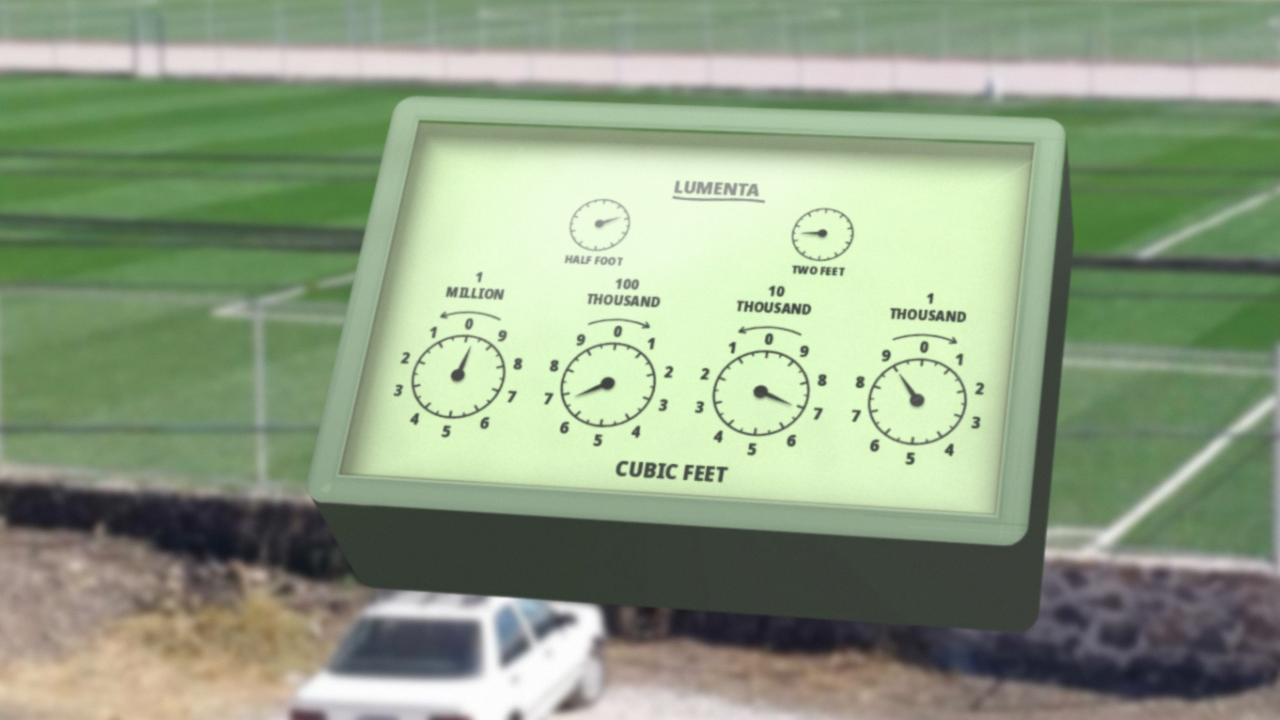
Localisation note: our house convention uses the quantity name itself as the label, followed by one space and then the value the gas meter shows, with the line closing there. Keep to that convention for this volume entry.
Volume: 966900 ft³
